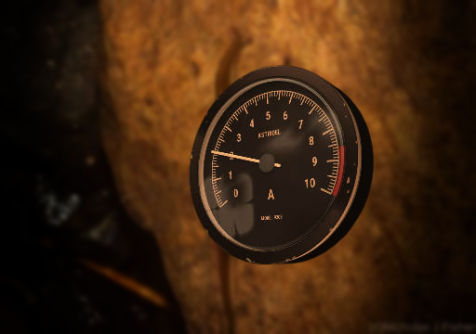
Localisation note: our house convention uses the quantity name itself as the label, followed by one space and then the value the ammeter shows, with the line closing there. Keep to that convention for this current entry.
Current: 2 A
